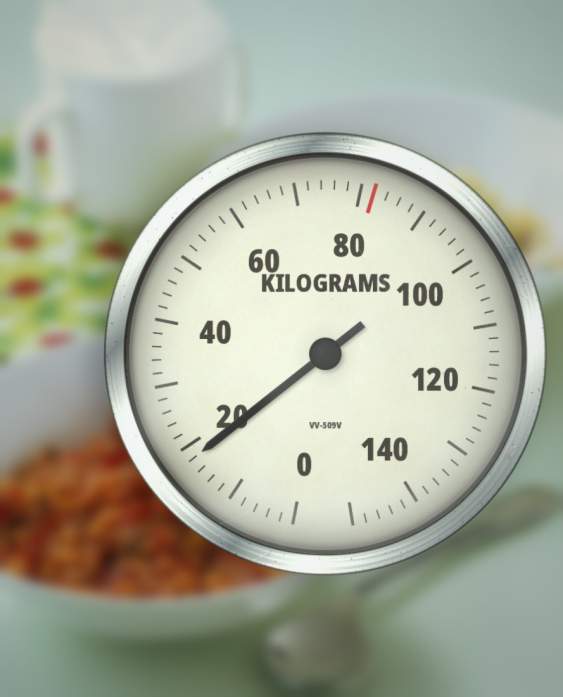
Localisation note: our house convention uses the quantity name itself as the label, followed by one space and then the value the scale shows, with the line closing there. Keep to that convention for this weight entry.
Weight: 18 kg
